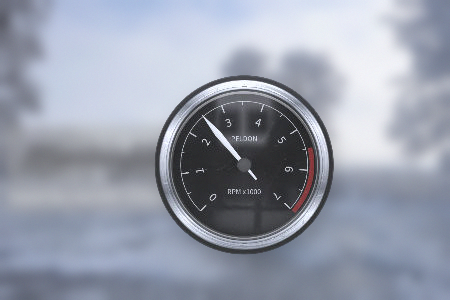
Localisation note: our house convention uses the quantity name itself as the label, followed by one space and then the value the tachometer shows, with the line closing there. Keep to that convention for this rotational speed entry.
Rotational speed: 2500 rpm
